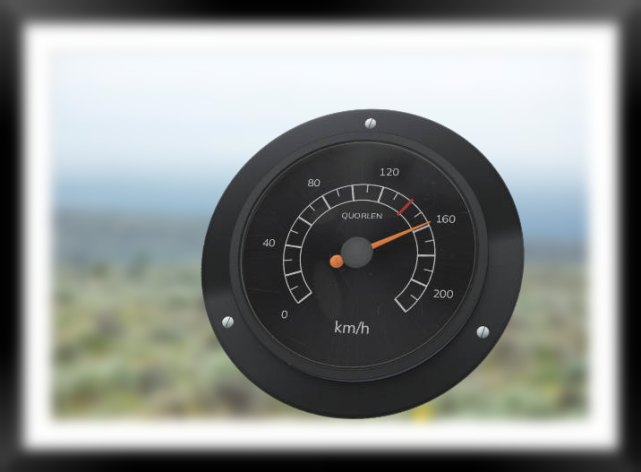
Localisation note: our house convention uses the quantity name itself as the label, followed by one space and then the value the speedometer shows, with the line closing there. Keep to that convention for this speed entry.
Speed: 160 km/h
